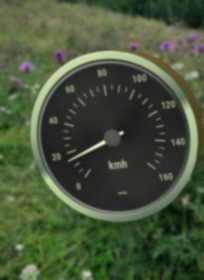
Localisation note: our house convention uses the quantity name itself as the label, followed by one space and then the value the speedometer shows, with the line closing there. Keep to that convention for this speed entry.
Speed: 15 km/h
